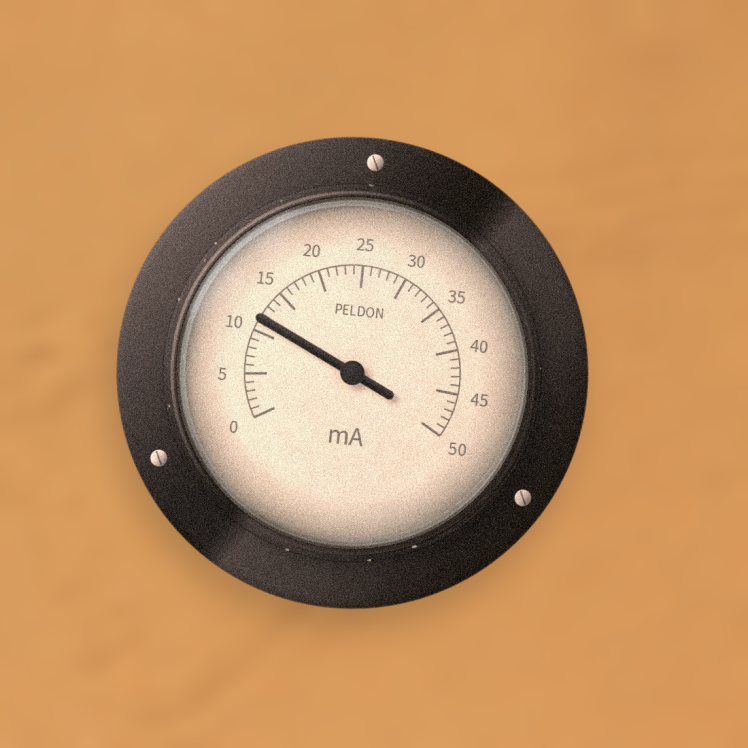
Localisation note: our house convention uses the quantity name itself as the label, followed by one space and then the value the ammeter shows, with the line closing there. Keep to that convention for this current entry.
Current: 11.5 mA
